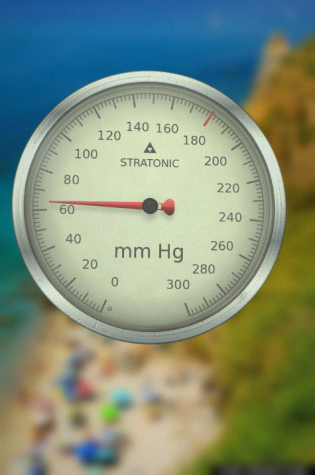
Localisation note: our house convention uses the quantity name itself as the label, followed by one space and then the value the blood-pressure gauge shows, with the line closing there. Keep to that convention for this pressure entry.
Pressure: 64 mmHg
